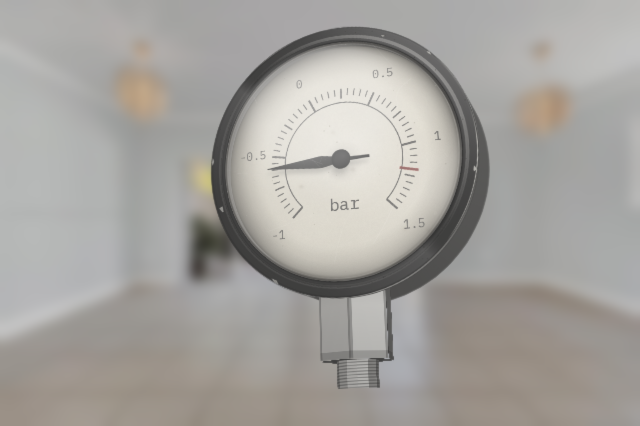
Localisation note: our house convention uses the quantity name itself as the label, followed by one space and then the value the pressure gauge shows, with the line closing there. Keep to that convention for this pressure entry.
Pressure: -0.6 bar
